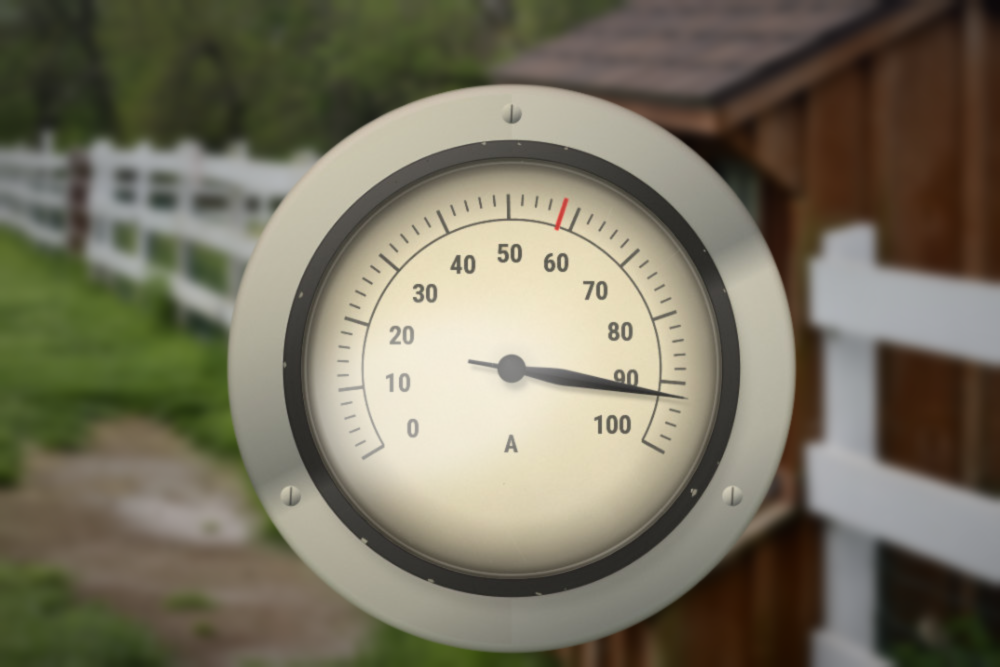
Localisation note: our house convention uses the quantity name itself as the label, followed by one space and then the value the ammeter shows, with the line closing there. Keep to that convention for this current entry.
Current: 92 A
